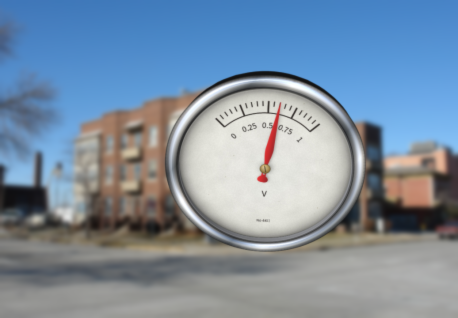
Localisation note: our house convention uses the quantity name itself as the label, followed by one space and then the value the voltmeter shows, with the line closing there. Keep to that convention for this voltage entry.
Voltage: 0.6 V
